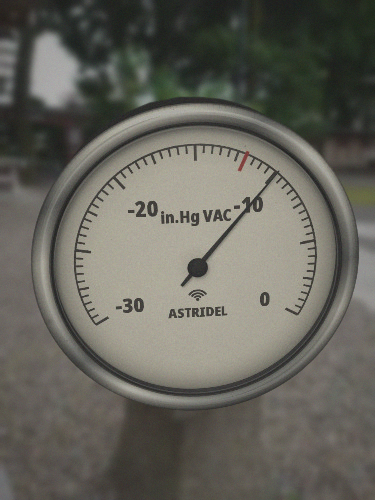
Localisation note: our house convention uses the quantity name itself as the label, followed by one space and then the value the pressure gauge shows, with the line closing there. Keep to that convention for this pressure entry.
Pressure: -10 inHg
